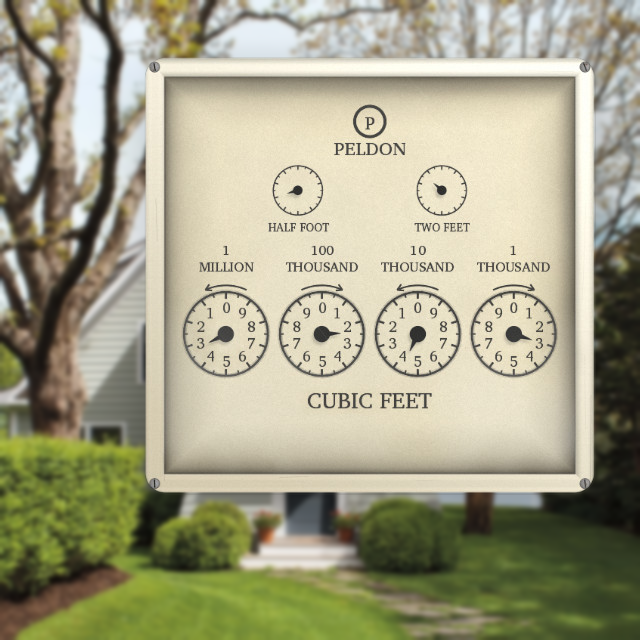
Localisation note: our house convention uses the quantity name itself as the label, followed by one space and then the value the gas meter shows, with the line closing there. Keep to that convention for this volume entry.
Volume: 324300 ft³
